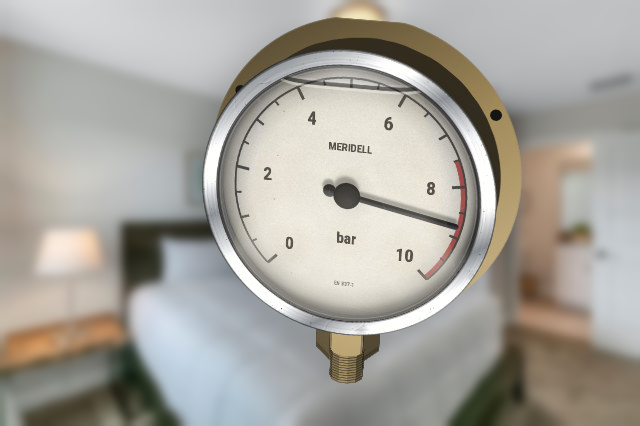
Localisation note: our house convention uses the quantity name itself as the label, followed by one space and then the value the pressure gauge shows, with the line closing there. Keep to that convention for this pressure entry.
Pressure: 8.75 bar
